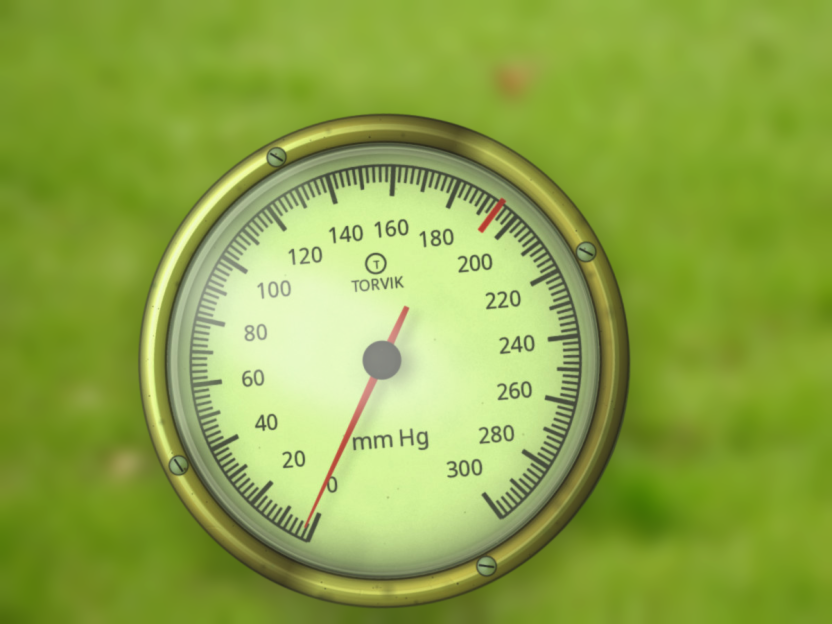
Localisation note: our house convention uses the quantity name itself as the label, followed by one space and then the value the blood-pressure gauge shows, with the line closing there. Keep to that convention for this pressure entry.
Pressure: 2 mmHg
